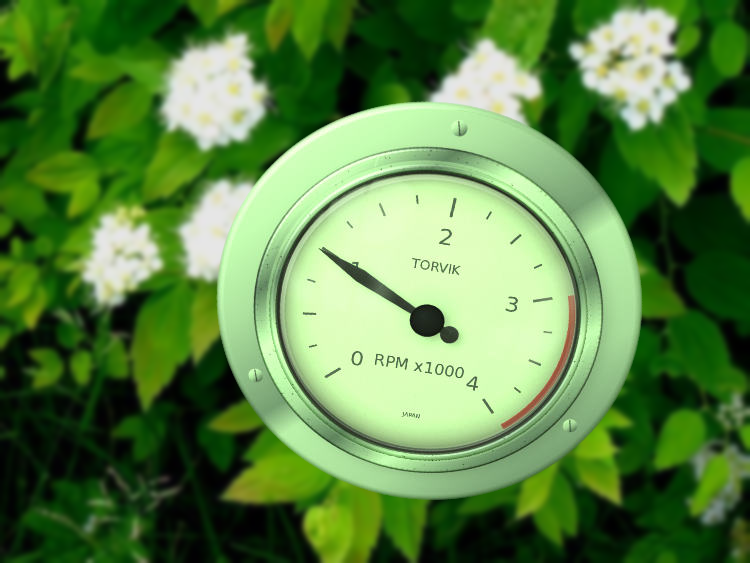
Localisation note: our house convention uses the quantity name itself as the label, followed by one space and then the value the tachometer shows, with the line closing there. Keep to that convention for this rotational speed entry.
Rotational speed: 1000 rpm
